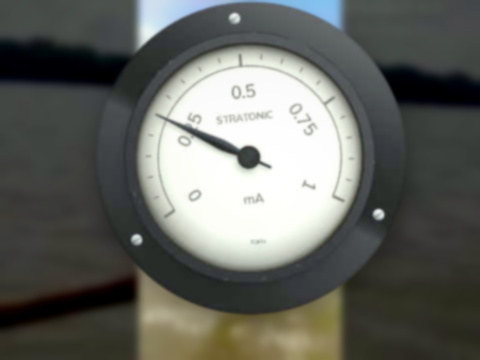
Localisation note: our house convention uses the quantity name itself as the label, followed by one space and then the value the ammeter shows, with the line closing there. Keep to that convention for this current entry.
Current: 0.25 mA
